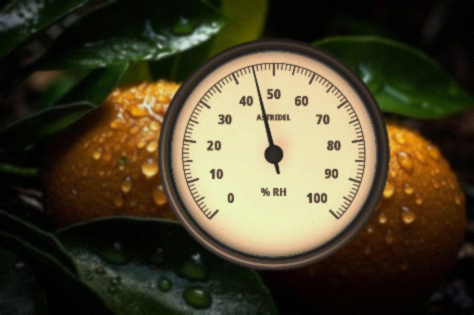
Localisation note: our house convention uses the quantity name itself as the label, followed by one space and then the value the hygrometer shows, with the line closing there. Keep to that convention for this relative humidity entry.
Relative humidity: 45 %
